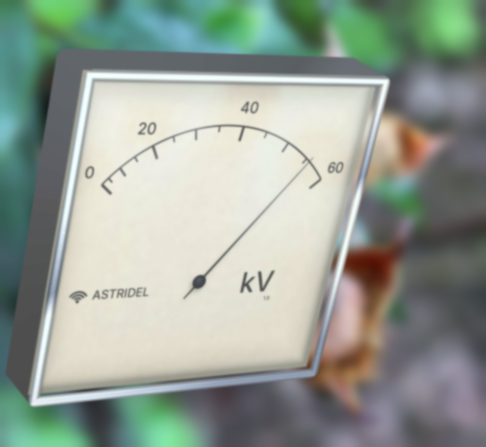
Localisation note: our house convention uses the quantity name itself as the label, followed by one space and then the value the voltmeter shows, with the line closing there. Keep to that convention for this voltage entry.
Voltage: 55 kV
